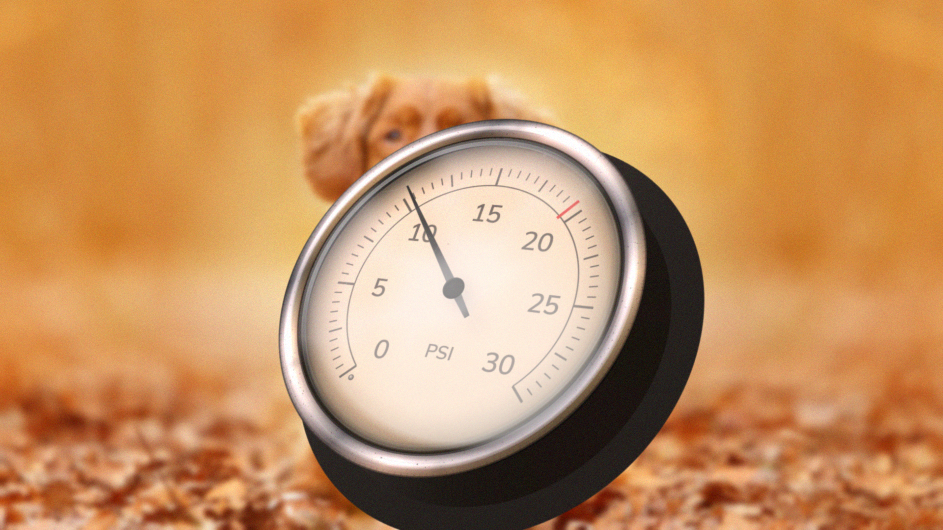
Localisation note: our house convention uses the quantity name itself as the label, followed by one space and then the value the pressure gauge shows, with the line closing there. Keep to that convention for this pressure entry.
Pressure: 10.5 psi
